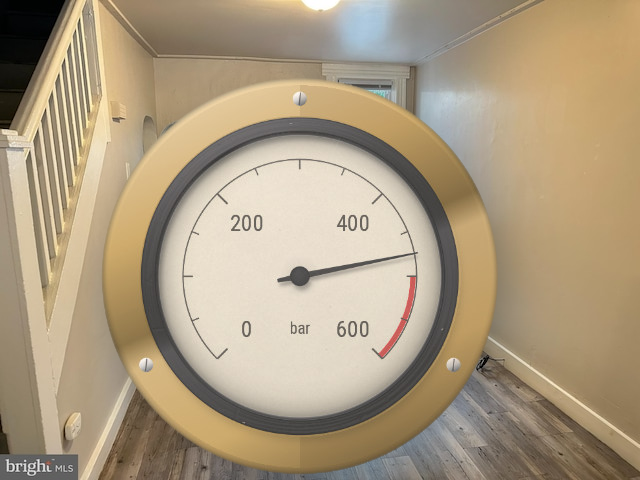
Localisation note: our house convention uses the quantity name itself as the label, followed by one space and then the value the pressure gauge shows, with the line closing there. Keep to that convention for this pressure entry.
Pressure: 475 bar
